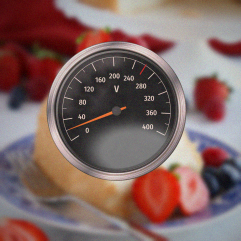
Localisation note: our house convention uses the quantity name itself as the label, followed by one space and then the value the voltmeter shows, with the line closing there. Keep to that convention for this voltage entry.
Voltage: 20 V
